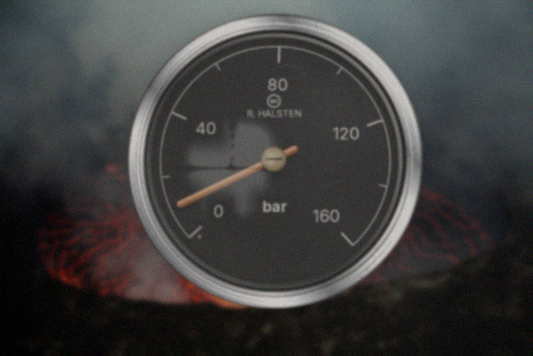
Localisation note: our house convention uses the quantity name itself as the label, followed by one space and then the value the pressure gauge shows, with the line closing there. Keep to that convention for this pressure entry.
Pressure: 10 bar
